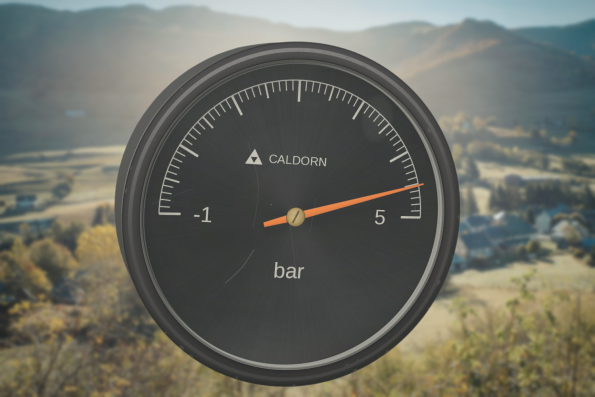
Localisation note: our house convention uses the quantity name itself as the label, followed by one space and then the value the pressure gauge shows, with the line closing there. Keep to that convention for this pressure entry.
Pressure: 4.5 bar
